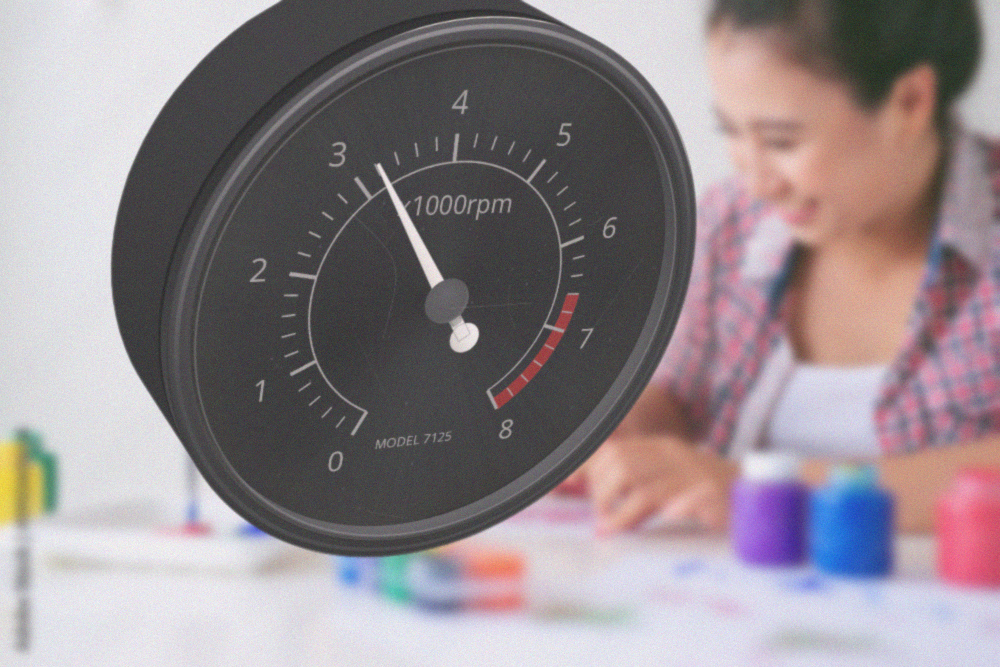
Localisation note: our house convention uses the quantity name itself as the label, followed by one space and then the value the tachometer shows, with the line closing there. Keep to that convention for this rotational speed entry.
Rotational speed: 3200 rpm
